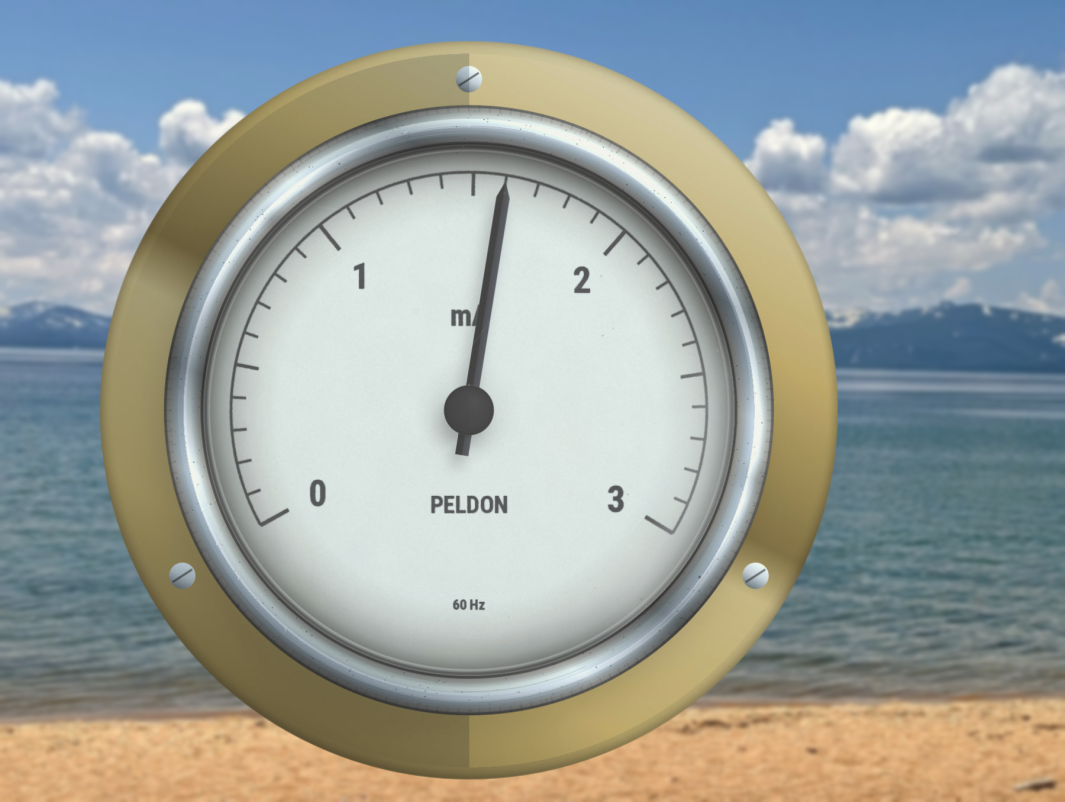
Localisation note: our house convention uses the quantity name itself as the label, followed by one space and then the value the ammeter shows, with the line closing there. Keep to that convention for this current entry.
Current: 1.6 mA
